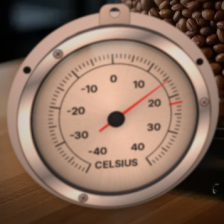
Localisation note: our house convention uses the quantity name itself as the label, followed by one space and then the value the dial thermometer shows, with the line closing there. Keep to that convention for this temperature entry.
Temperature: 15 °C
